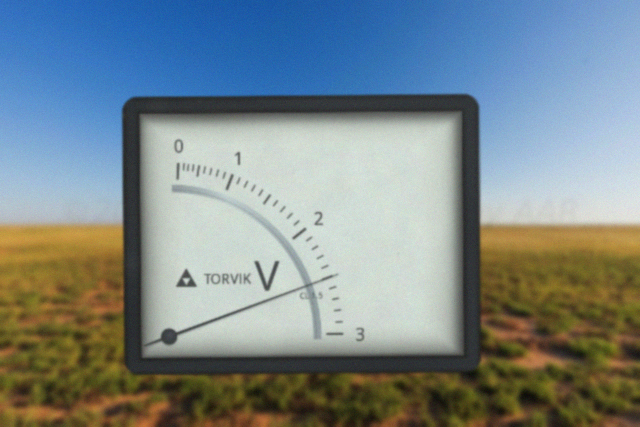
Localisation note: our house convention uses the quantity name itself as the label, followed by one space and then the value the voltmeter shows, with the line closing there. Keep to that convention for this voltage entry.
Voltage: 2.5 V
